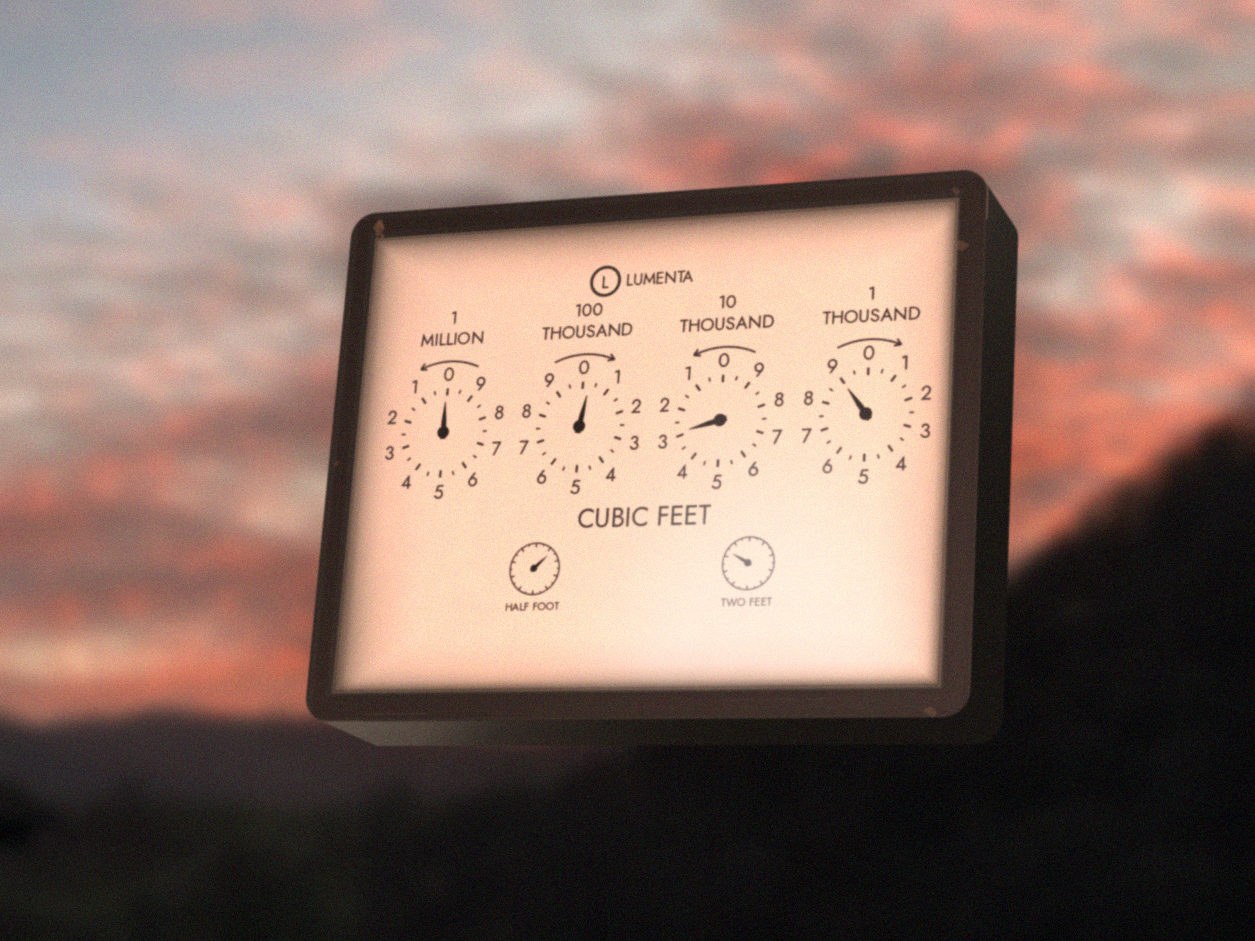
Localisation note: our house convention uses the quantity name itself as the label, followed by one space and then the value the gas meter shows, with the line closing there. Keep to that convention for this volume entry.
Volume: 2900 ft³
